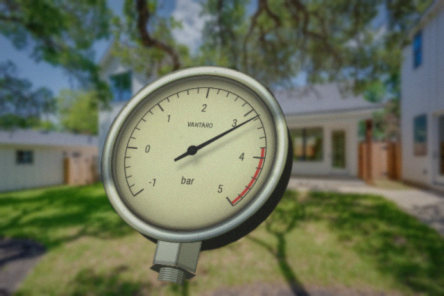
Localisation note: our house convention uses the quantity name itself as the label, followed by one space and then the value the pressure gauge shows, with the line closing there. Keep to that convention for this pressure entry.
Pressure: 3.2 bar
